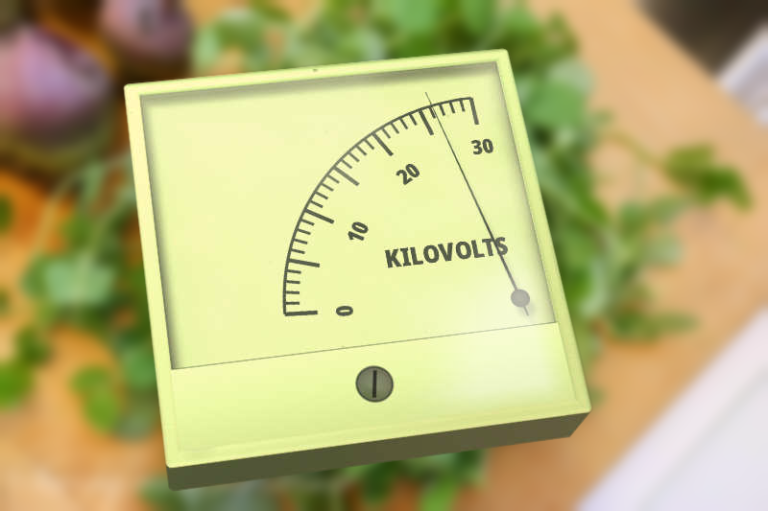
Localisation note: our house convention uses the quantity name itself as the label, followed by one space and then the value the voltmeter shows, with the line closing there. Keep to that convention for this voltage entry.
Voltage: 26 kV
